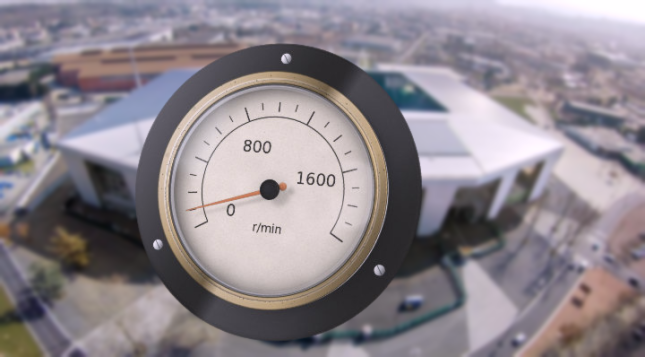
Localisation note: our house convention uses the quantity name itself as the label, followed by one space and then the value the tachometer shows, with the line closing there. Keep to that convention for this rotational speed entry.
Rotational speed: 100 rpm
